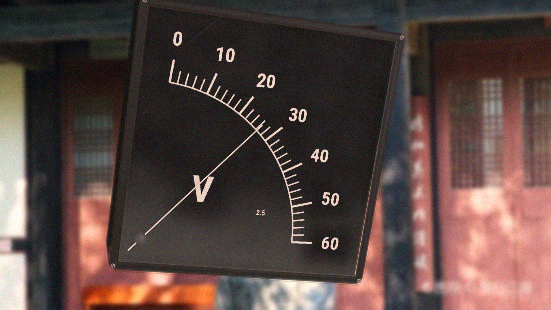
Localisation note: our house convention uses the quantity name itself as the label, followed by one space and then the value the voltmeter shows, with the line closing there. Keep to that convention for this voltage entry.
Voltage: 26 V
